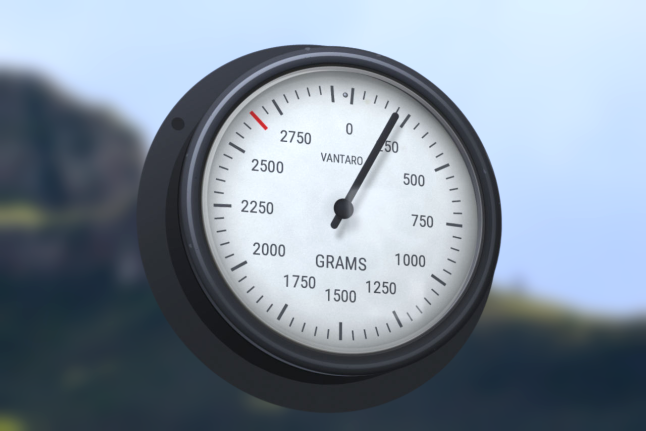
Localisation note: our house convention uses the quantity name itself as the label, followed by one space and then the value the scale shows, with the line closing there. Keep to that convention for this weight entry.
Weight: 200 g
